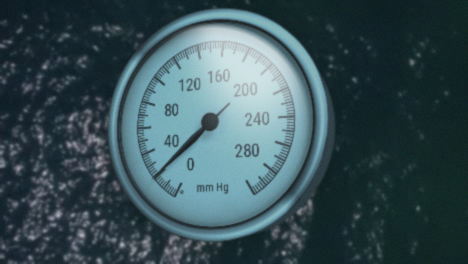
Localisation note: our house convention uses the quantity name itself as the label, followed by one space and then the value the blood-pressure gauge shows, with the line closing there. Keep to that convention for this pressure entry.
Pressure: 20 mmHg
